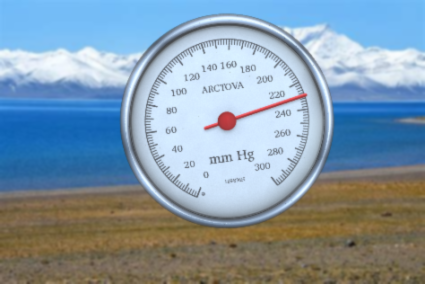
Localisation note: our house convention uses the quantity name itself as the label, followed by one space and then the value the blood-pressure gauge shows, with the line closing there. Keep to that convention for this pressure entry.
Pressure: 230 mmHg
